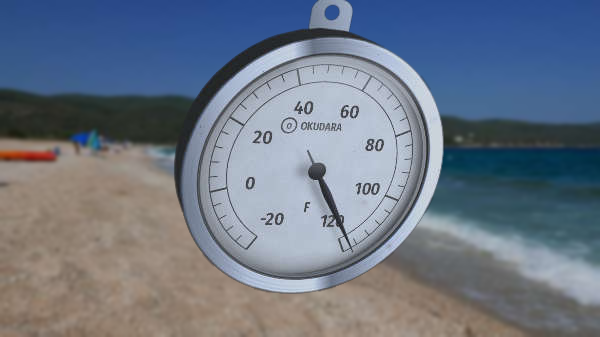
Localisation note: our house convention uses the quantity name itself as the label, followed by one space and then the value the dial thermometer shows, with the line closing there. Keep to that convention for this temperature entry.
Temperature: 118 °F
